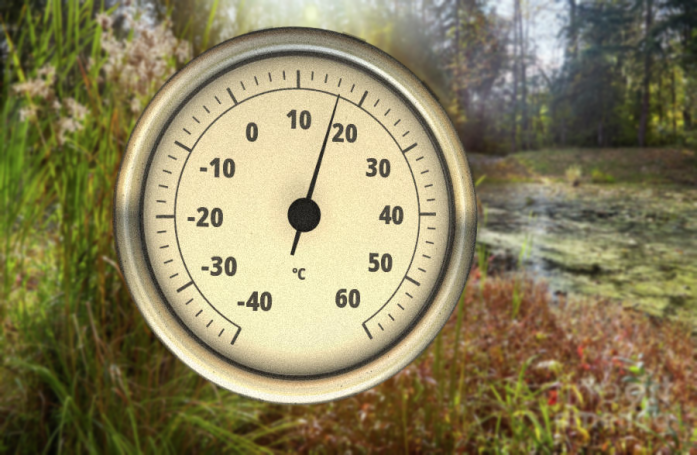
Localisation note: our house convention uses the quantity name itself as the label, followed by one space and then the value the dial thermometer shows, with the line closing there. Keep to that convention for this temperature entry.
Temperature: 16 °C
